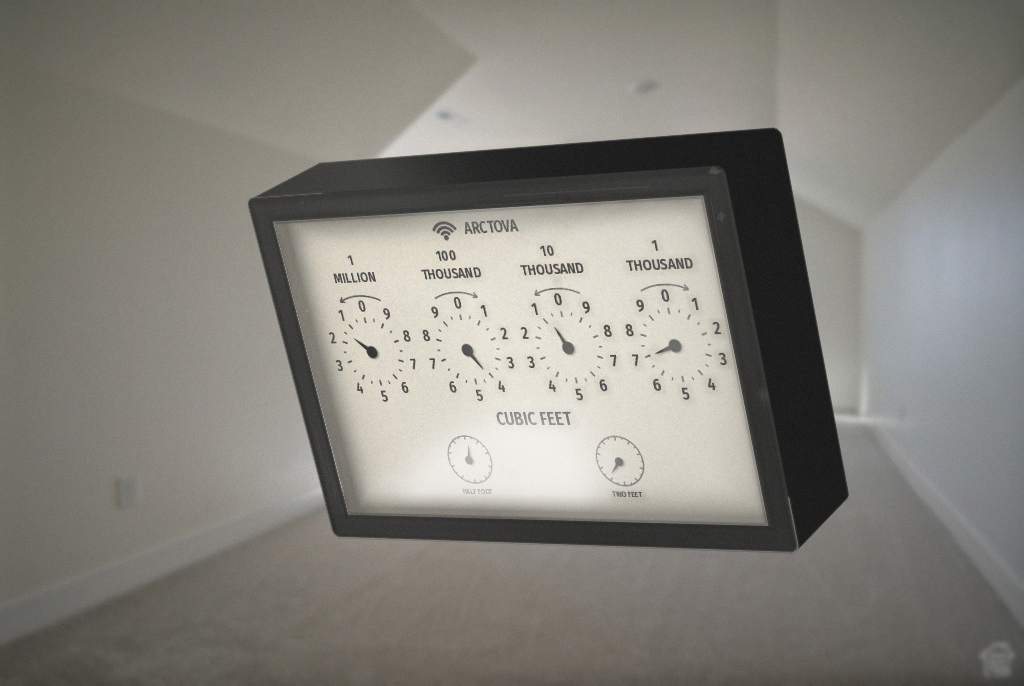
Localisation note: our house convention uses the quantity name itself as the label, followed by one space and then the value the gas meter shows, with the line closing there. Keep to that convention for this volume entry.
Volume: 140700 ft³
